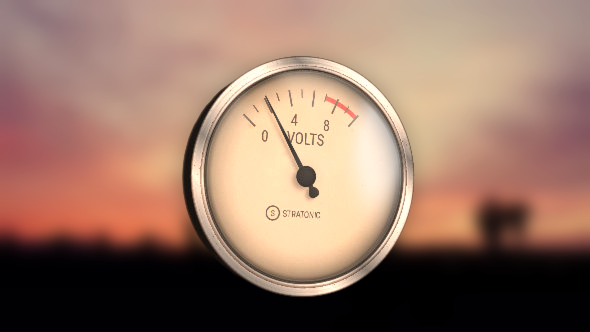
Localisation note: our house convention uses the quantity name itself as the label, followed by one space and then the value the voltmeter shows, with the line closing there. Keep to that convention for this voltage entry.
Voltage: 2 V
